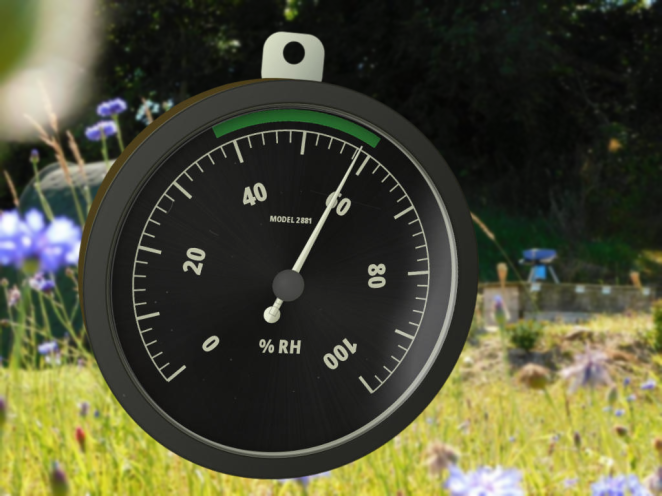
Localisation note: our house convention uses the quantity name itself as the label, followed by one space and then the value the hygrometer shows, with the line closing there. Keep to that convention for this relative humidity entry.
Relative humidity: 58 %
